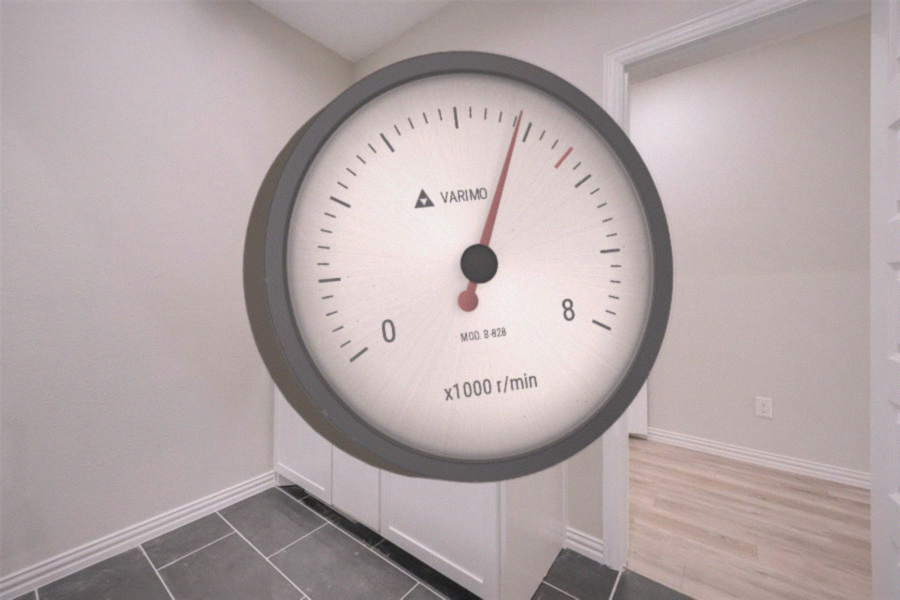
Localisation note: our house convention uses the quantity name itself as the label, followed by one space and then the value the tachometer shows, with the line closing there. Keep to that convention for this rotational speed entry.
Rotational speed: 4800 rpm
